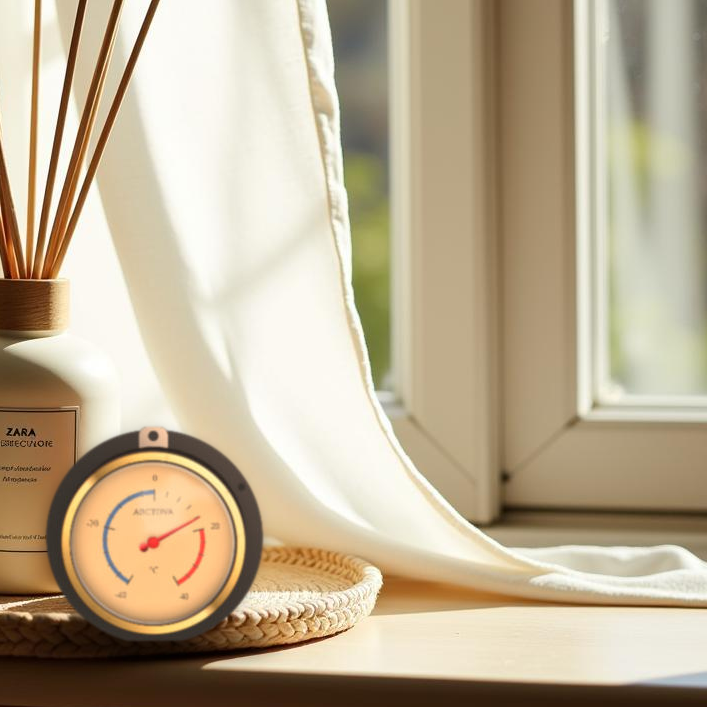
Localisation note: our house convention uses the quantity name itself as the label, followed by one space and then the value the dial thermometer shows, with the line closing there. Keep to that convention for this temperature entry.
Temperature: 16 °C
